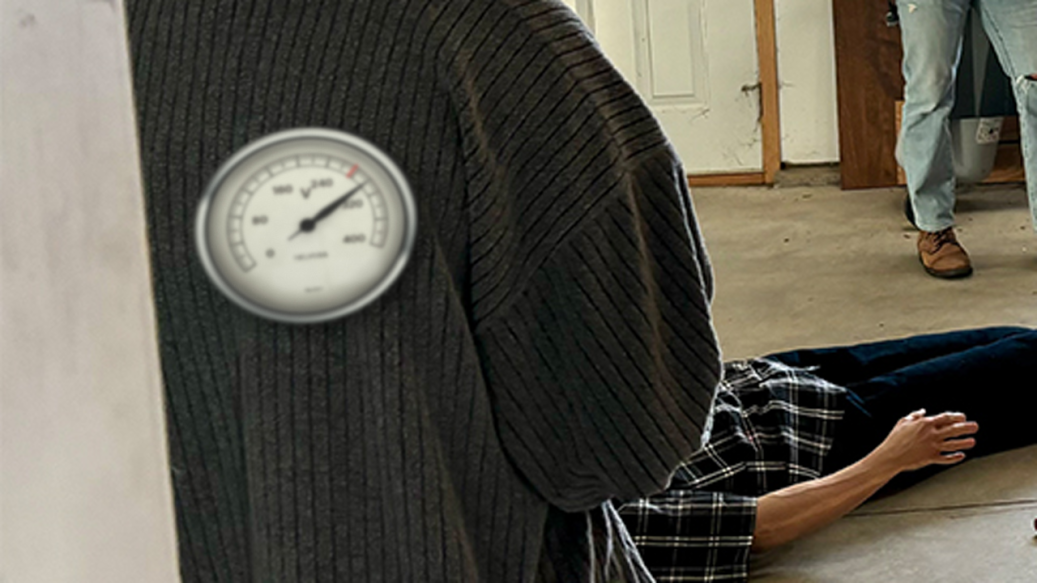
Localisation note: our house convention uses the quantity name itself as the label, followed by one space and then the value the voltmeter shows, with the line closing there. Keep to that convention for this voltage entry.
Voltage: 300 V
